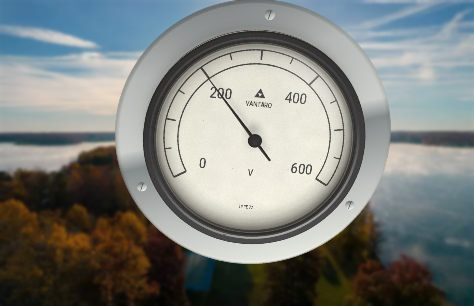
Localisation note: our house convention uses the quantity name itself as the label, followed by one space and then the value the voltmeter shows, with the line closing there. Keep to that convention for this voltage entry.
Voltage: 200 V
